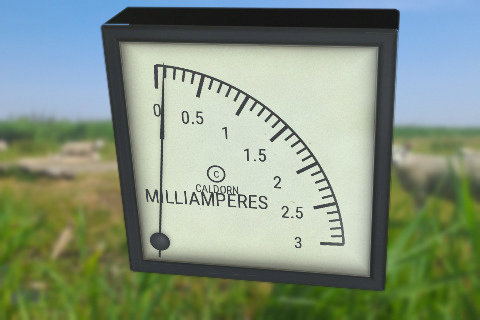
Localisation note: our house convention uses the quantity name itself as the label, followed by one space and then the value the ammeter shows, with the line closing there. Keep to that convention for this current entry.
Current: 0.1 mA
